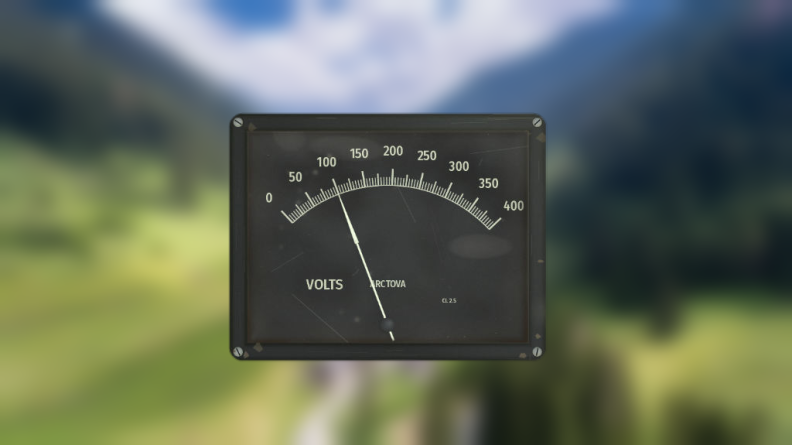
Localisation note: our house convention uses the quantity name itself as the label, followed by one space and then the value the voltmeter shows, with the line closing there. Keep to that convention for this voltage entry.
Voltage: 100 V
